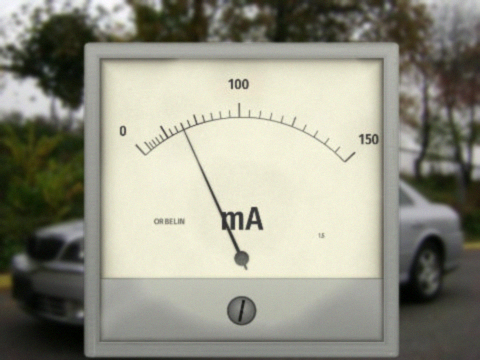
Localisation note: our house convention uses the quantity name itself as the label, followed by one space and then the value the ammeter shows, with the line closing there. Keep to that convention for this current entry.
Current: 65 mA
